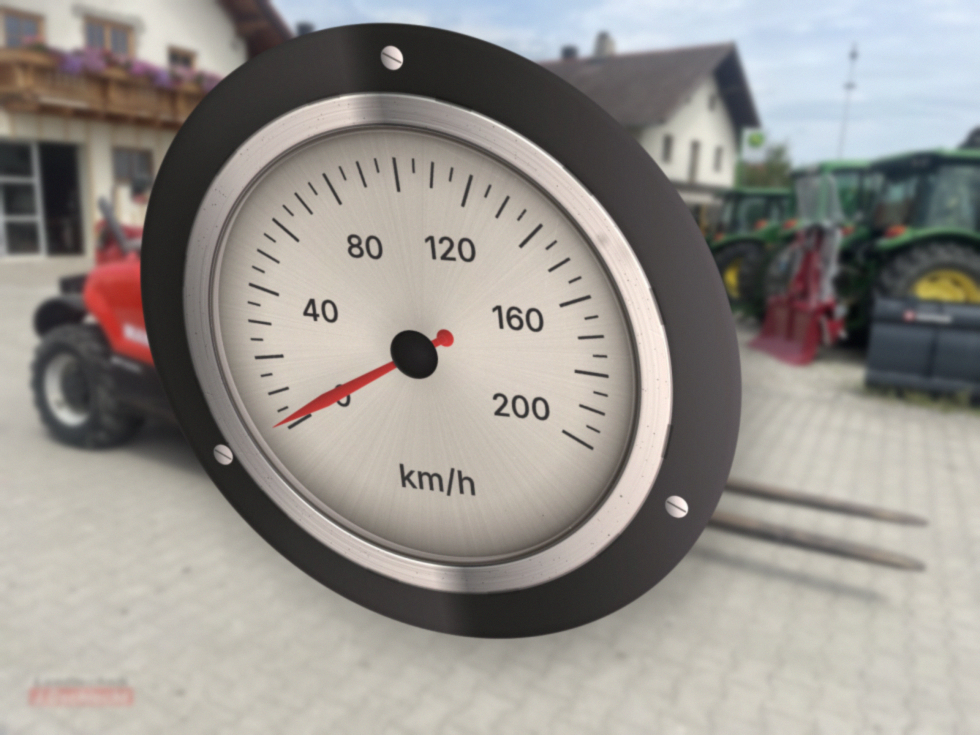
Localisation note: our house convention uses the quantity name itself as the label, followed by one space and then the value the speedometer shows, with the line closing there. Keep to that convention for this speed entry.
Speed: 2.5 km/h
